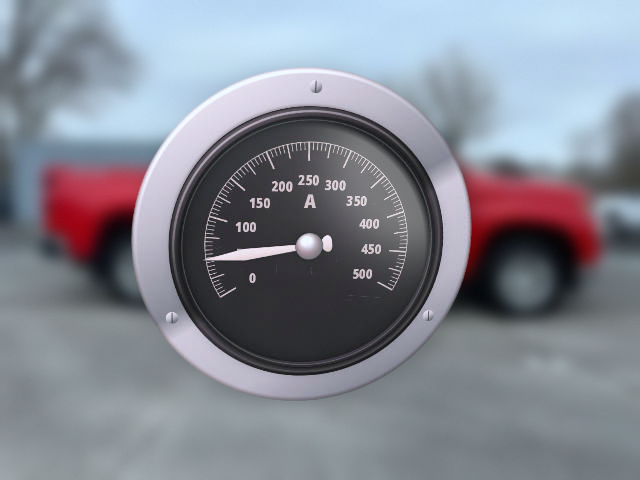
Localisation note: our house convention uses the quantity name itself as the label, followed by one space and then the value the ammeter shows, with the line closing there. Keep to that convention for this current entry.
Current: 50 A
